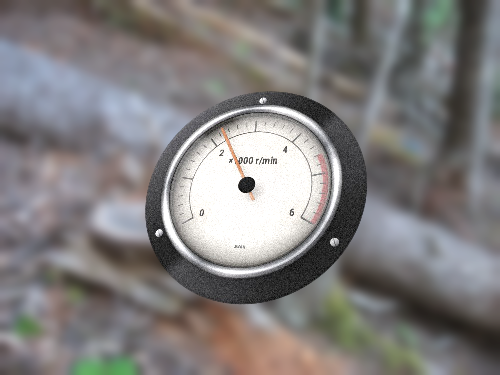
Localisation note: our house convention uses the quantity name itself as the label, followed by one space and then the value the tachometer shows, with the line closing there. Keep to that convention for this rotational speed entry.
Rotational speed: 2300 rpm
